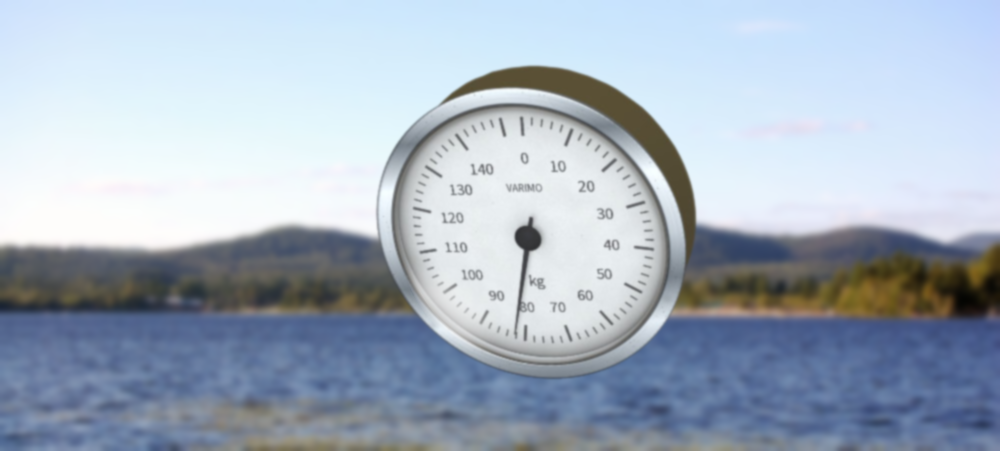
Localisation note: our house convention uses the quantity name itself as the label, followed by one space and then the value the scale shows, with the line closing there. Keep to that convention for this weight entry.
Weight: 82 kg
